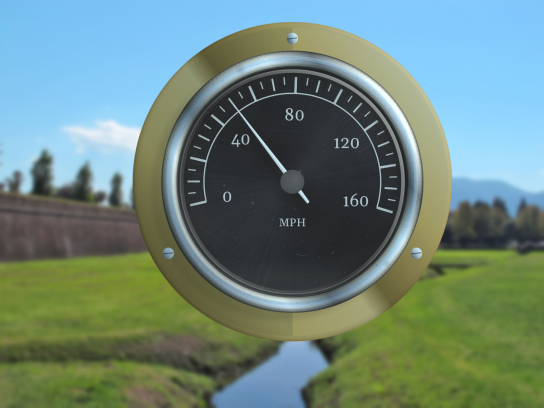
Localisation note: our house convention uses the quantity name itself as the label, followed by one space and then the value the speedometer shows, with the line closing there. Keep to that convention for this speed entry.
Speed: 50 mph
